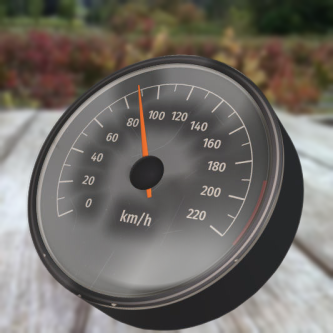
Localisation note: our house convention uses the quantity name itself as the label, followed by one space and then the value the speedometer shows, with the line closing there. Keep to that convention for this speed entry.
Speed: 90 km/h
